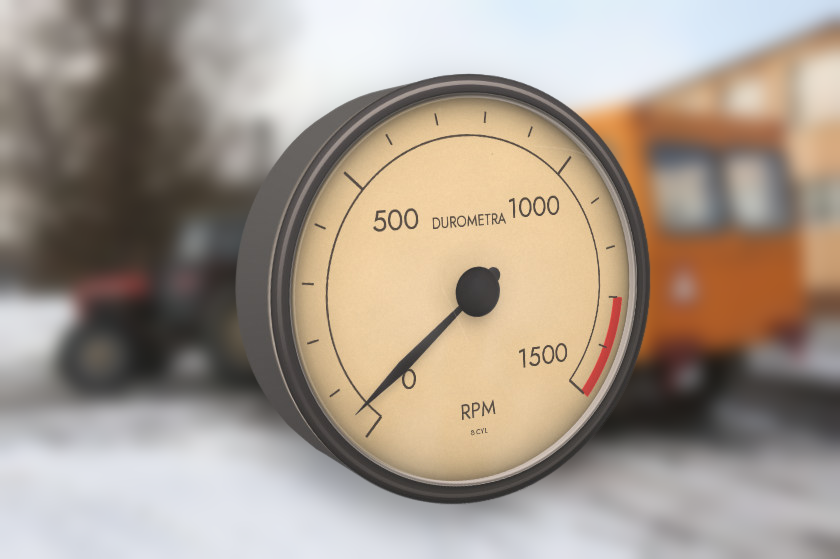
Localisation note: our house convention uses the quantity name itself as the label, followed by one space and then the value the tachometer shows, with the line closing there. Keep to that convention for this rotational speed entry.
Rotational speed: 50 rpm
